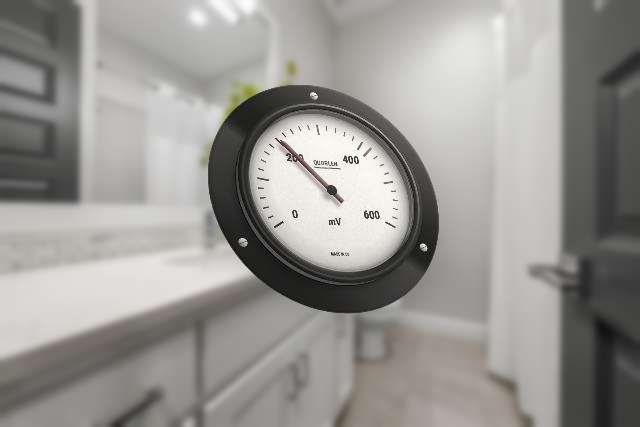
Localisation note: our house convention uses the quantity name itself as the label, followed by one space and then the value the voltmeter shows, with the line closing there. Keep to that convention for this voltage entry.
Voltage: 200 mV
